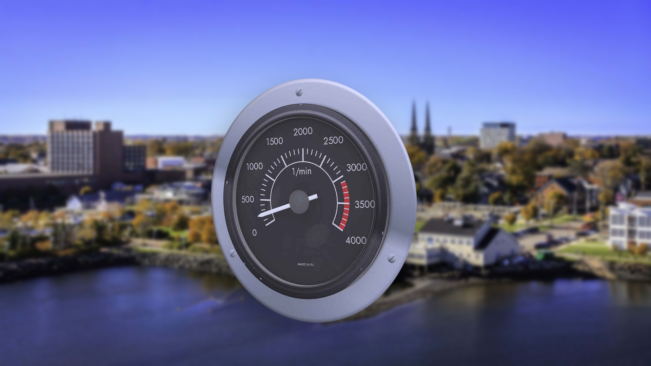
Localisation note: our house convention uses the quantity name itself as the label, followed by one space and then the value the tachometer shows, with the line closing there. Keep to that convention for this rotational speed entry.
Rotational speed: 200 rpm
